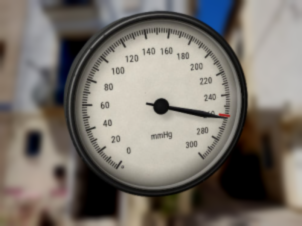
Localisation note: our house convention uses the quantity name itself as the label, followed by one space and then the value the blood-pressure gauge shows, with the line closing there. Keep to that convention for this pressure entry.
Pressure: 260 mmHg
